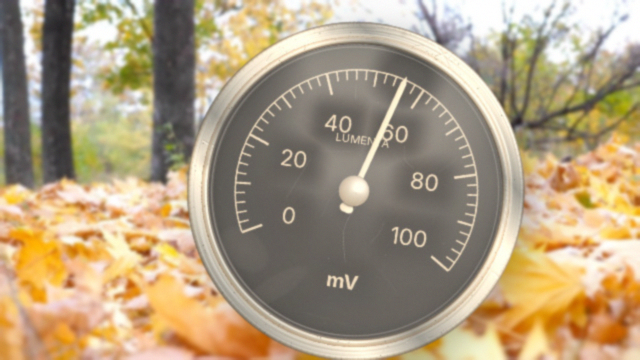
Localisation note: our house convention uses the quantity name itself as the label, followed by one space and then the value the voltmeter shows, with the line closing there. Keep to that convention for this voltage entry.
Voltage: 56 mV
